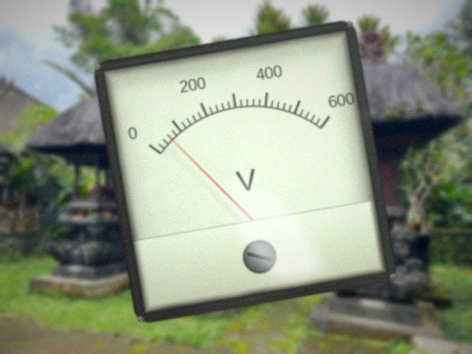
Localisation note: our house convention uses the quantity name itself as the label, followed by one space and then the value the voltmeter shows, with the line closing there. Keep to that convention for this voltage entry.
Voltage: 60 V
